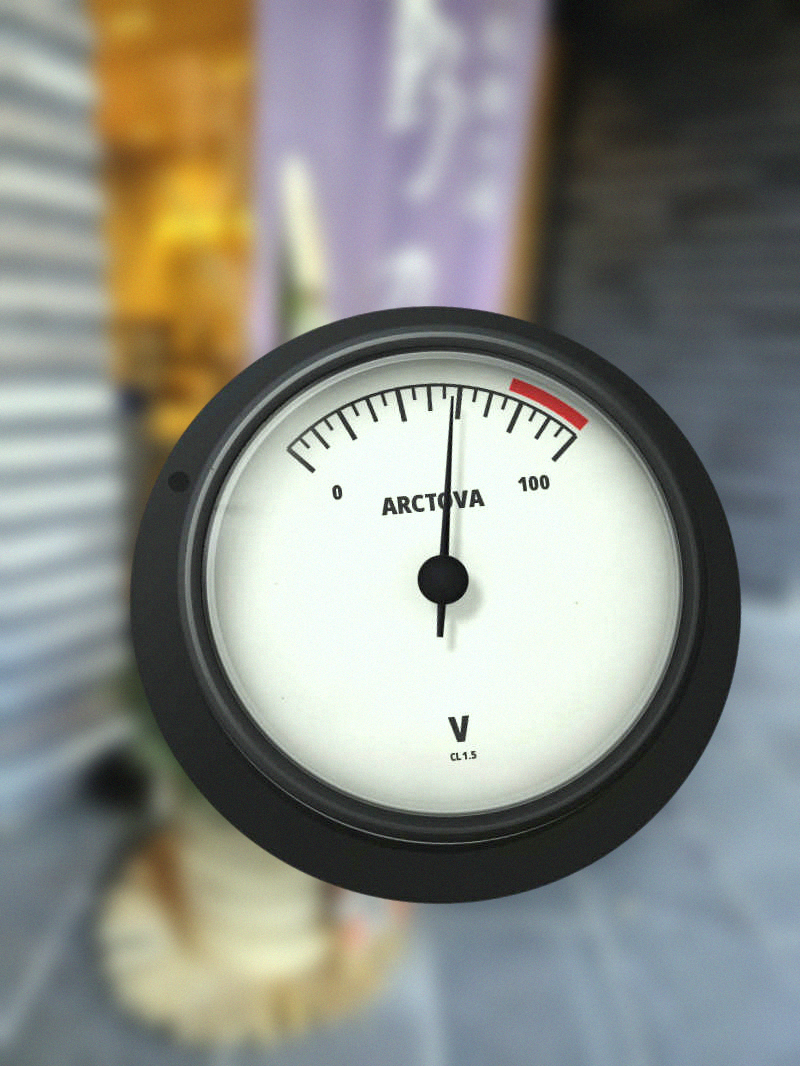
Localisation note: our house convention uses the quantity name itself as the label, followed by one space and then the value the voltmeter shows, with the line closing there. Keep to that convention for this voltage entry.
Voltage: 57.5 V
